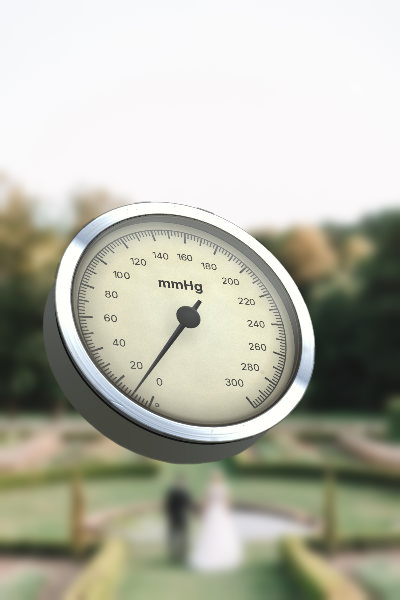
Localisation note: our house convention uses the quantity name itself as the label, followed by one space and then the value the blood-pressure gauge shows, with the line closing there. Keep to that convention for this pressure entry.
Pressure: 10 mmHg
